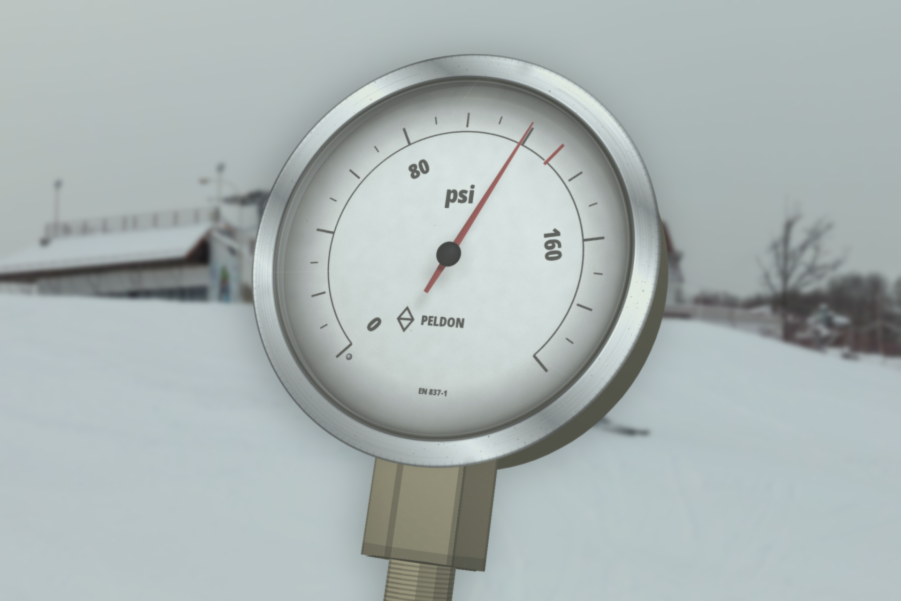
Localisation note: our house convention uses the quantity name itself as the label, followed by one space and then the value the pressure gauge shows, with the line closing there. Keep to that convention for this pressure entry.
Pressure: 120 psi
